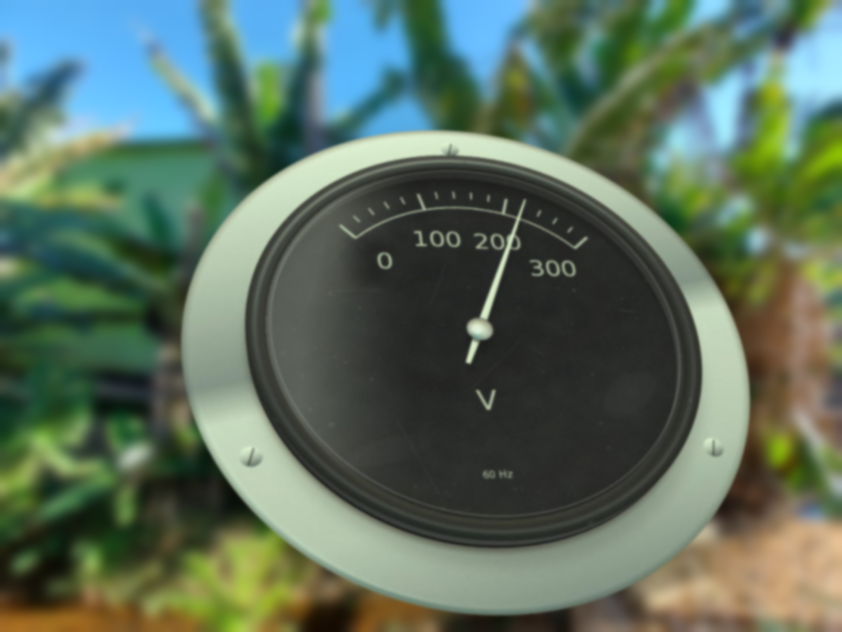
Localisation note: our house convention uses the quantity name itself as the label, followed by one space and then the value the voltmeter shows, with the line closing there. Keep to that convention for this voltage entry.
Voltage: 220 V
